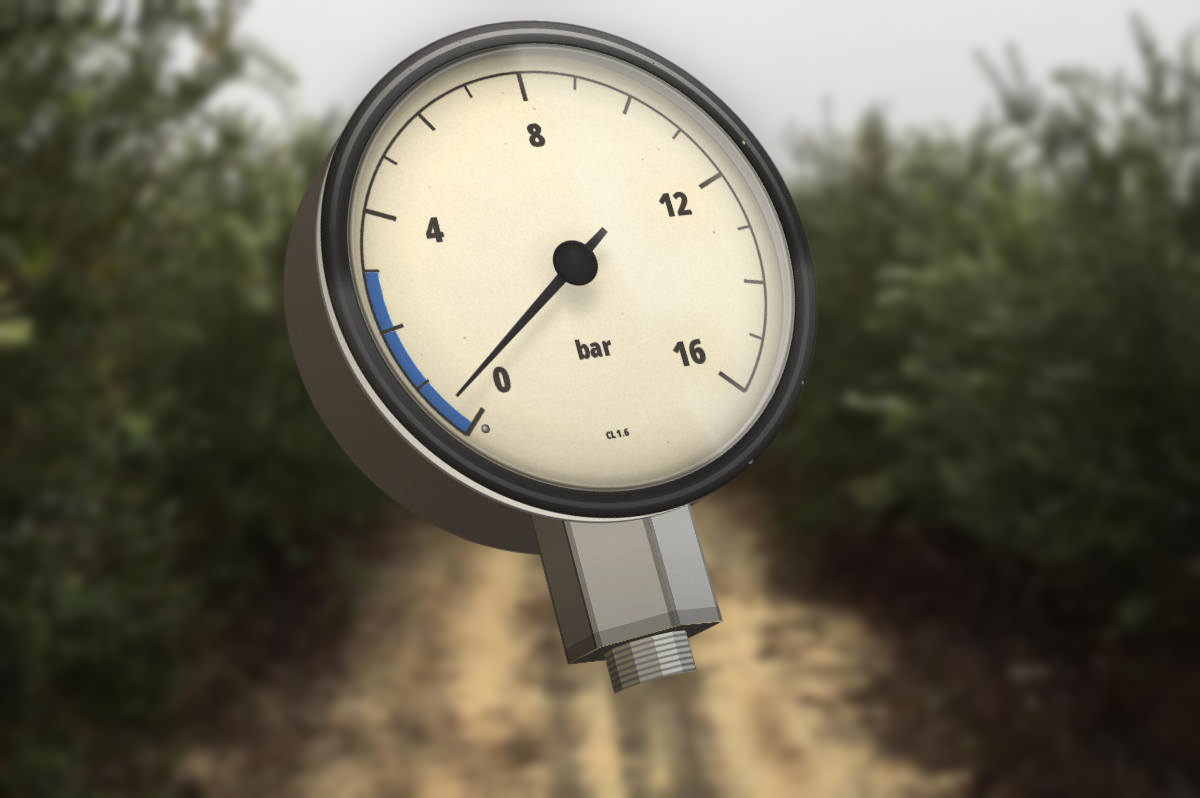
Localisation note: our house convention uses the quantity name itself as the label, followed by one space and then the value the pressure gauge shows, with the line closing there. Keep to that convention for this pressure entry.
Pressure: 0.5 bar
